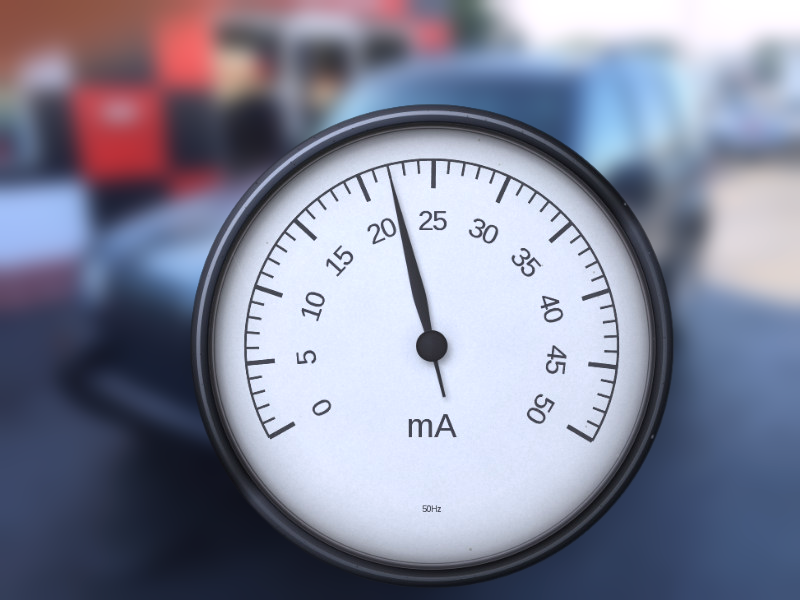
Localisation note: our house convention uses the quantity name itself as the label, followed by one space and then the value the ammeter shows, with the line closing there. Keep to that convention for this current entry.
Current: 22 mA
